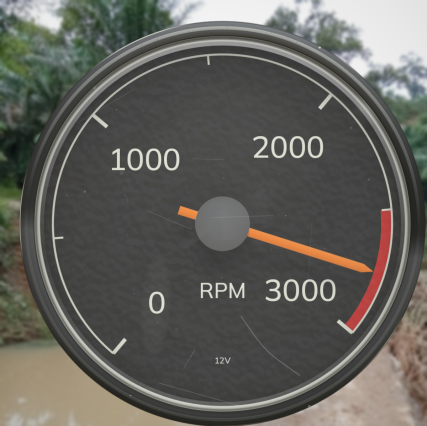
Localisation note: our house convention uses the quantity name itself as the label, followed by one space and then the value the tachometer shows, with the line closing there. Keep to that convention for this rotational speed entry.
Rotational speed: 2750 rpm
